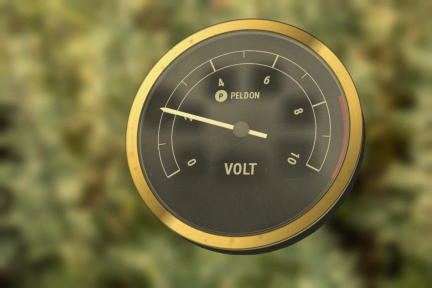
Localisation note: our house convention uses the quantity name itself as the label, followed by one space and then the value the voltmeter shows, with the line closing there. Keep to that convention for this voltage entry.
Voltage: 2 V
